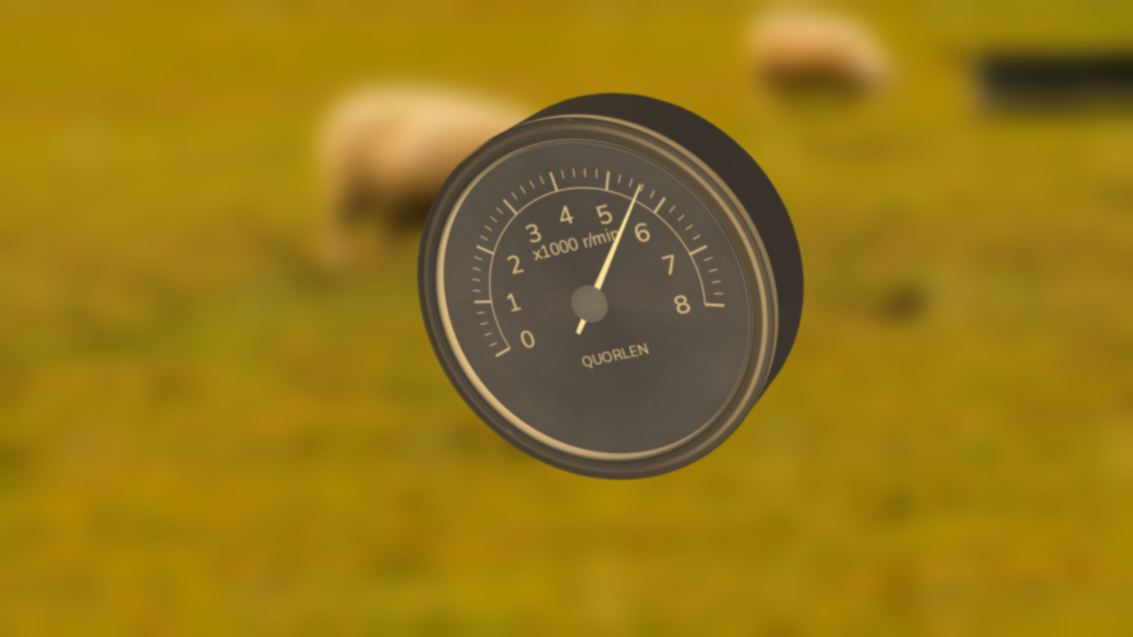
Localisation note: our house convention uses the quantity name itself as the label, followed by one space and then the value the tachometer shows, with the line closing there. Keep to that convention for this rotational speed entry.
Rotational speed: 5600 rpm
